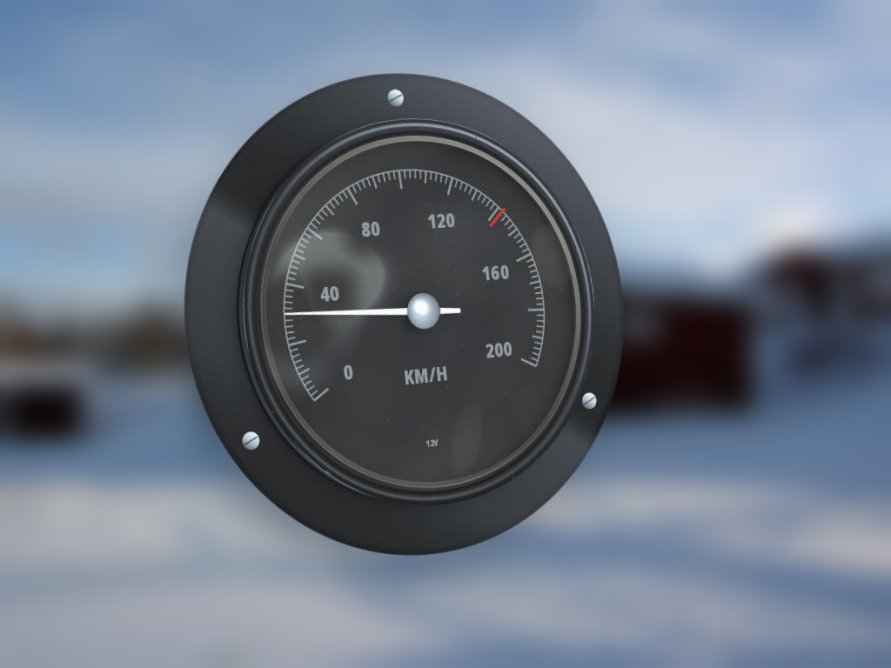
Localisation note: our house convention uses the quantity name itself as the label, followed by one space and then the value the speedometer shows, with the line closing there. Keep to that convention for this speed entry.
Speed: 30 km/h
